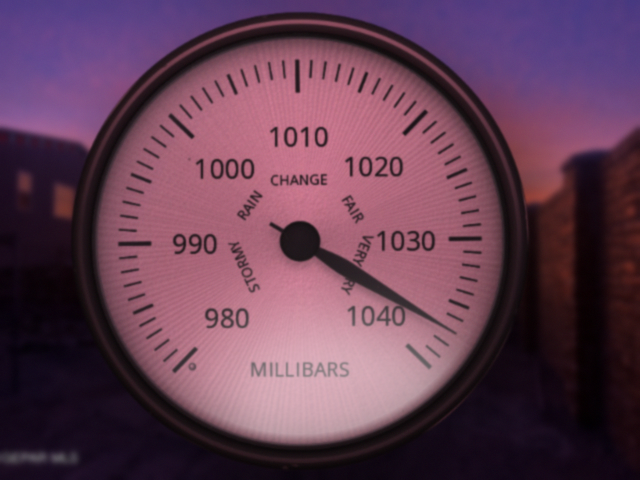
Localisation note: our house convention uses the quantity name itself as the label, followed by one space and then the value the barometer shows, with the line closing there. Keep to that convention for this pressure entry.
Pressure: 1037 mbar
